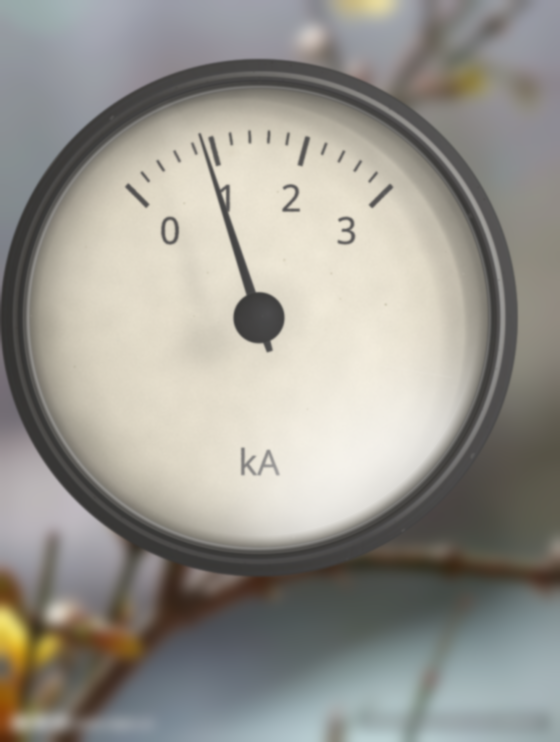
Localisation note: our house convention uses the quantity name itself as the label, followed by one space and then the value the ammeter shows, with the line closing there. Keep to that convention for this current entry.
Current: 0.9 kA
